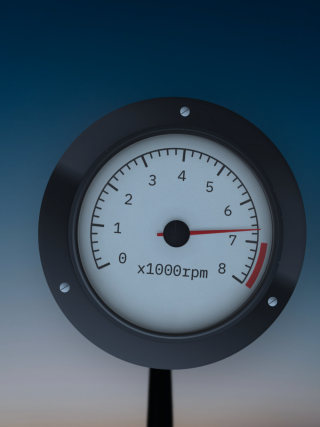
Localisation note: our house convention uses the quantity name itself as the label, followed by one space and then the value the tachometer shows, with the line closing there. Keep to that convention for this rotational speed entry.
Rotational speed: 6700 rpm
